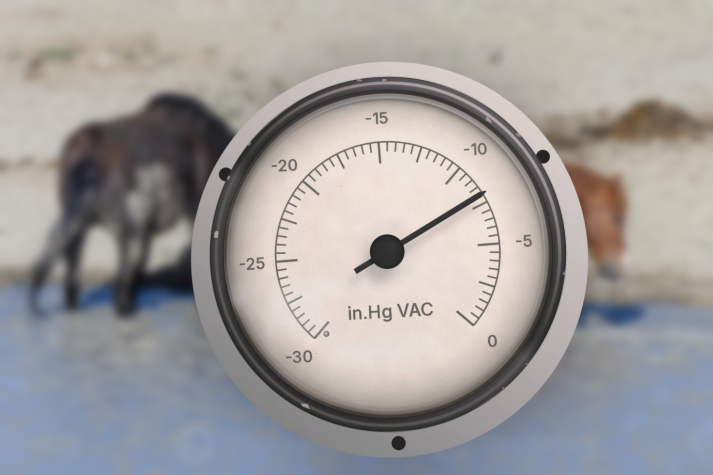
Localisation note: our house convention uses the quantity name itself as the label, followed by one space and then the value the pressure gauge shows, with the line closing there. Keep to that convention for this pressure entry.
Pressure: -8 inHg
